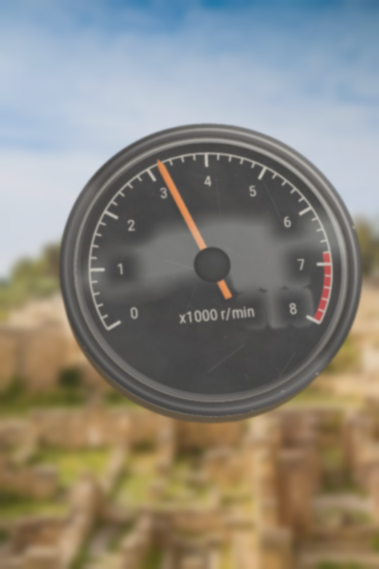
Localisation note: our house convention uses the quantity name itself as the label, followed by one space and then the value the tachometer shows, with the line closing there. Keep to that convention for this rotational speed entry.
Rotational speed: 3200 rpm
